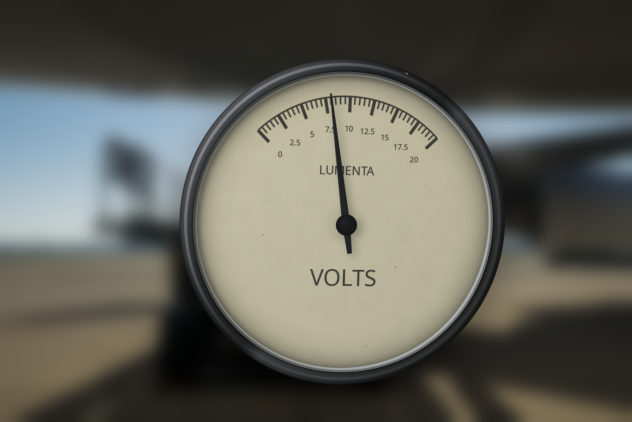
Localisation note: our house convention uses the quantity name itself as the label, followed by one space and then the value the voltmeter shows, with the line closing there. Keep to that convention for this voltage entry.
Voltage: 8 V
